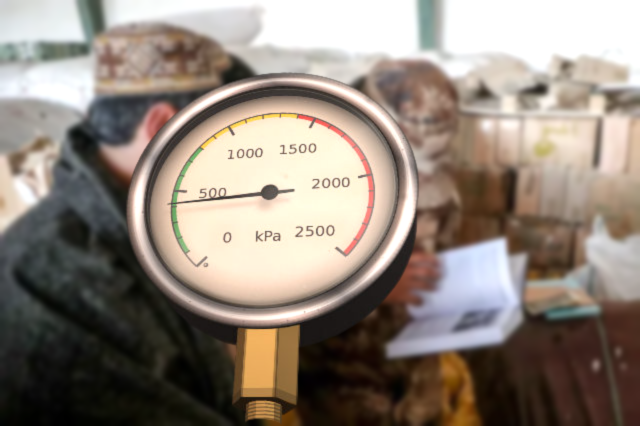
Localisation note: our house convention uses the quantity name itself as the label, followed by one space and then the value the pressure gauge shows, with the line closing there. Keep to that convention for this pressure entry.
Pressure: 400 kPa
